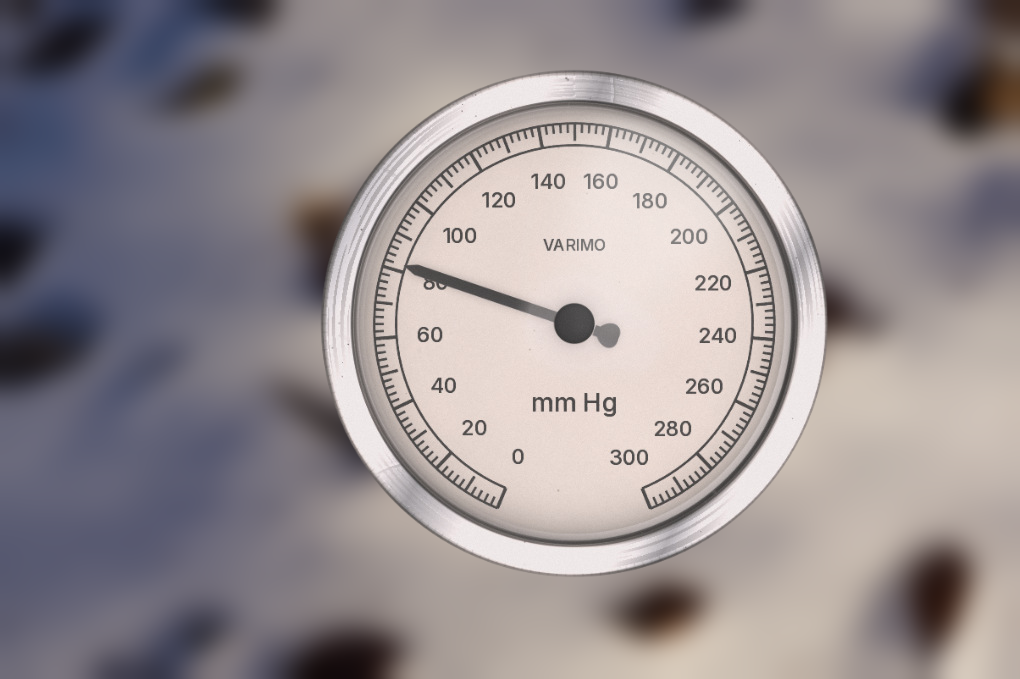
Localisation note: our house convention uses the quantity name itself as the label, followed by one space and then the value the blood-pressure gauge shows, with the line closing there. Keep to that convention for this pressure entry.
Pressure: 82 mmHg
